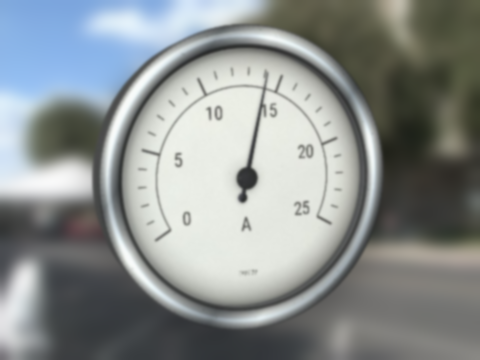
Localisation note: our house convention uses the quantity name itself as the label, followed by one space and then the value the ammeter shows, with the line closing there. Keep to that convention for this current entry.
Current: 14 A
